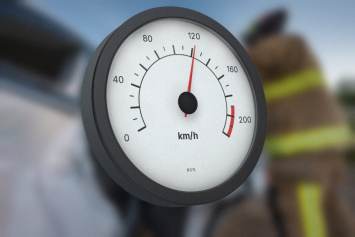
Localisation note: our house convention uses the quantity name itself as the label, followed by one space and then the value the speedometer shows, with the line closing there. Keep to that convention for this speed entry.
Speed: 120 km/h
